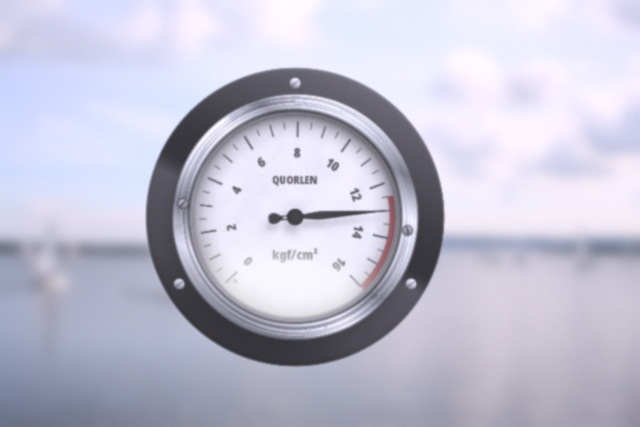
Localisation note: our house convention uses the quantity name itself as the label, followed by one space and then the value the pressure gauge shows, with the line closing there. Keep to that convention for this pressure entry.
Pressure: 13 kg/cm²
